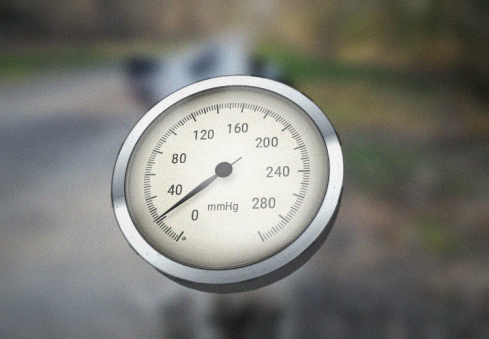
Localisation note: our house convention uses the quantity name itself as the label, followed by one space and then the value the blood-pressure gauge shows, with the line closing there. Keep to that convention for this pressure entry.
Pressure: 20 mmHg
